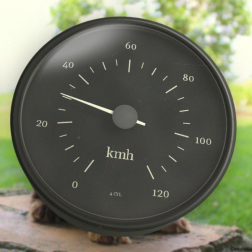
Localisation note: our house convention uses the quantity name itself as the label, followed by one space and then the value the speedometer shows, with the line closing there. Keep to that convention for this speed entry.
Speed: 30 km/h
